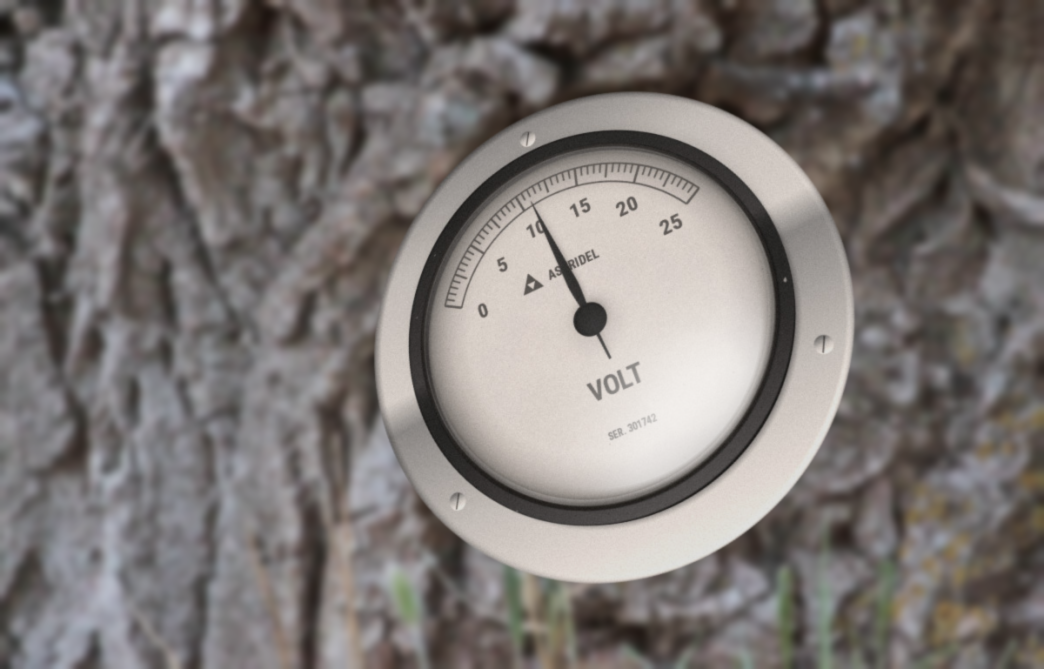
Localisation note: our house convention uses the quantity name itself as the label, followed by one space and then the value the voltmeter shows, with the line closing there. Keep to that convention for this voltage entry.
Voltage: 11 V
